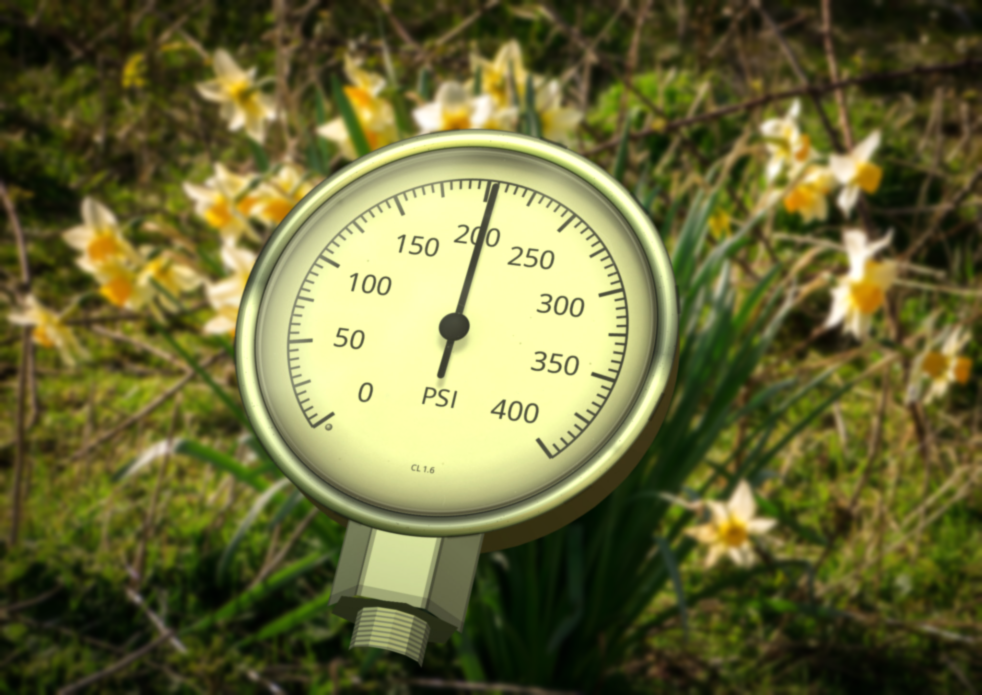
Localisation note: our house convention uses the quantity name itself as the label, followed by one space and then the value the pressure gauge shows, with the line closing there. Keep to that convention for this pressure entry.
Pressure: 205 psi
